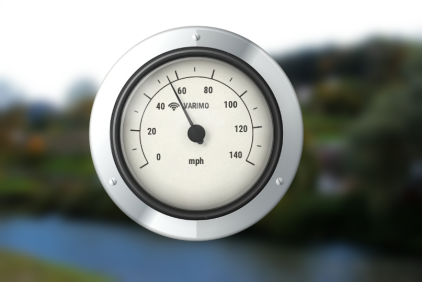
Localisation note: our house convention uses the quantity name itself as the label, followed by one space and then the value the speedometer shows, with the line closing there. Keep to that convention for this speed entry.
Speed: 55 mph
